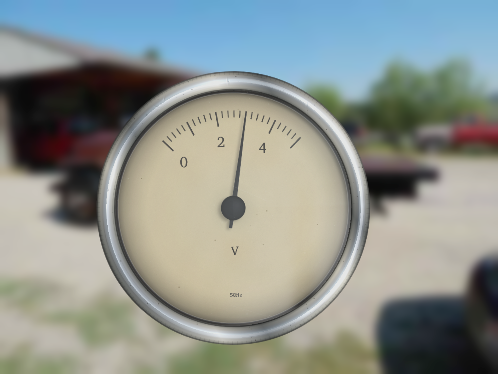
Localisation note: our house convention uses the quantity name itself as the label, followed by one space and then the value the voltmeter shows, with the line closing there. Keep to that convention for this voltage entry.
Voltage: 3 V
